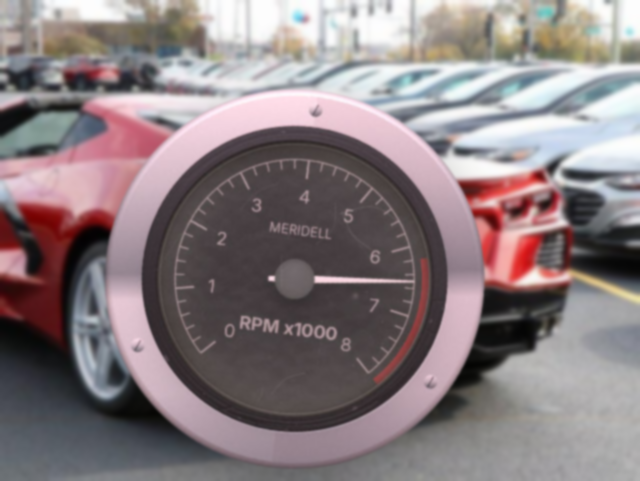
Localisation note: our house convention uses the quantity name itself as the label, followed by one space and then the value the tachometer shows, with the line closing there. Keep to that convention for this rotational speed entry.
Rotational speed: 6500 rpm
